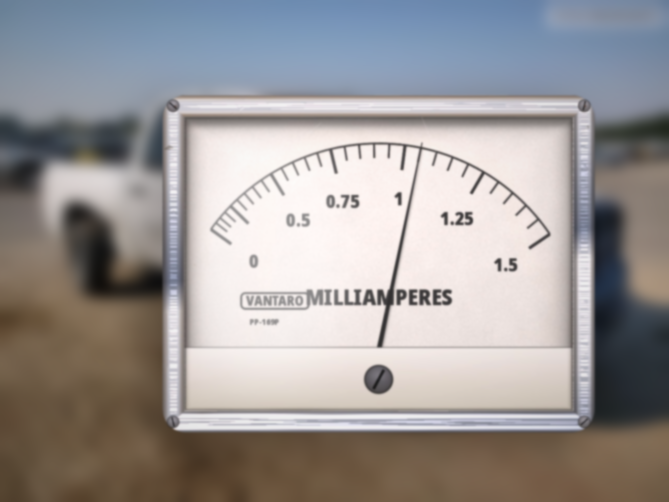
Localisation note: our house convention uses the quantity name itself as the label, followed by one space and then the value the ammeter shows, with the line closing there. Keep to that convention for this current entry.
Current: 1.05 mA
